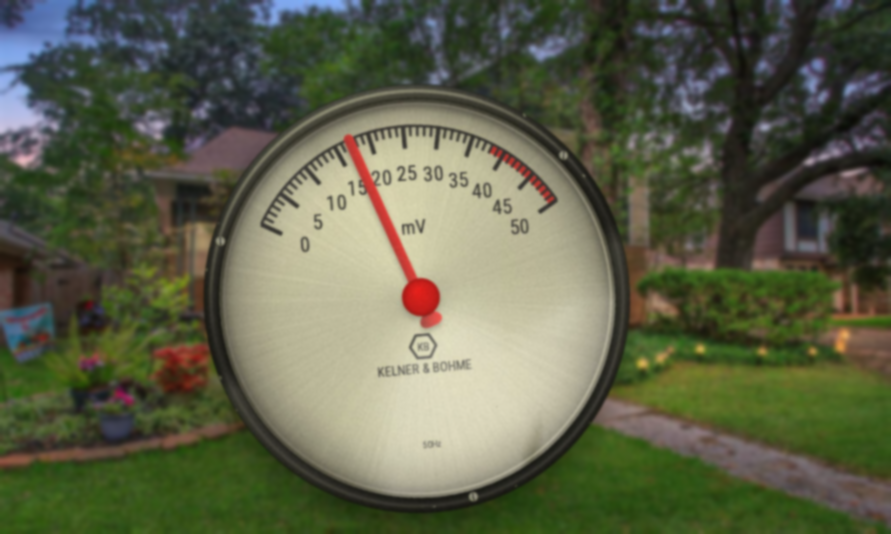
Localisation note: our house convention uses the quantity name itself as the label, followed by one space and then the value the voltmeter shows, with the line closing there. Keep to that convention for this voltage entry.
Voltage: 17 mV
